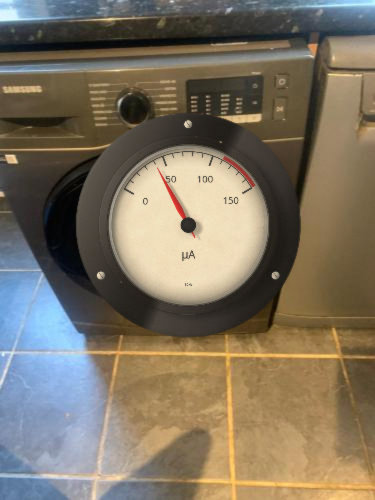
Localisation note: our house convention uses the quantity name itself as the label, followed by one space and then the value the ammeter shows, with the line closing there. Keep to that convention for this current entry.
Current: 40 µA
